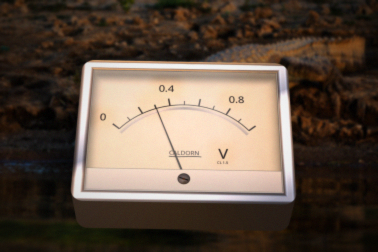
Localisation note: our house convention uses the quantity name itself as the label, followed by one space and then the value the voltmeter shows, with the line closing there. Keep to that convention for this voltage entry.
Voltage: 0.3 V
